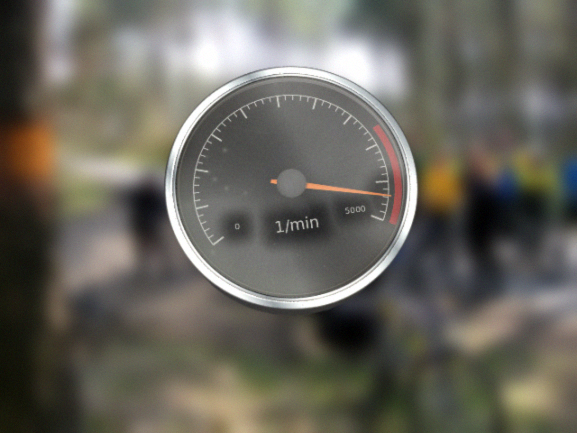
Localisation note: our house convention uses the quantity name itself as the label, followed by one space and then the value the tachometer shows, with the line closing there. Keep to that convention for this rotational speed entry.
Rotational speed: 4700 rpm
